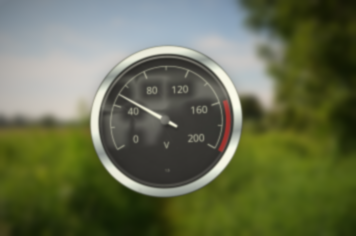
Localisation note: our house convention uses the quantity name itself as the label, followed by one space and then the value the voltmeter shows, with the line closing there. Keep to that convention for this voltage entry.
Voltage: 50 V
